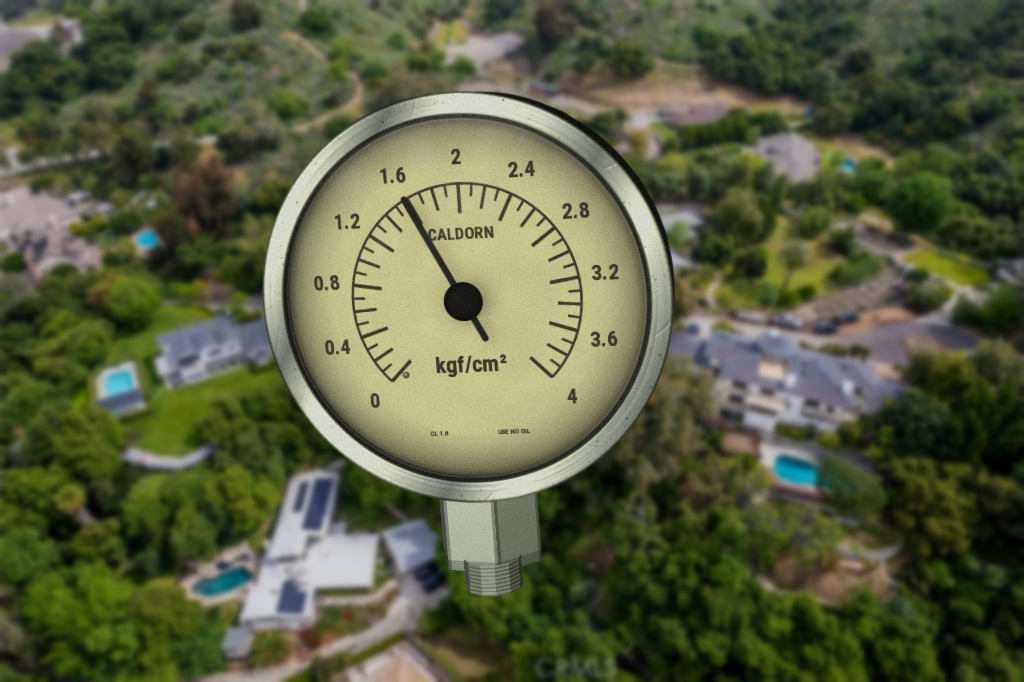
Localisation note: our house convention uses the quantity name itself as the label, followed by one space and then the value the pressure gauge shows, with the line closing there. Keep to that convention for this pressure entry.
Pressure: 1.6 kg/cm²
